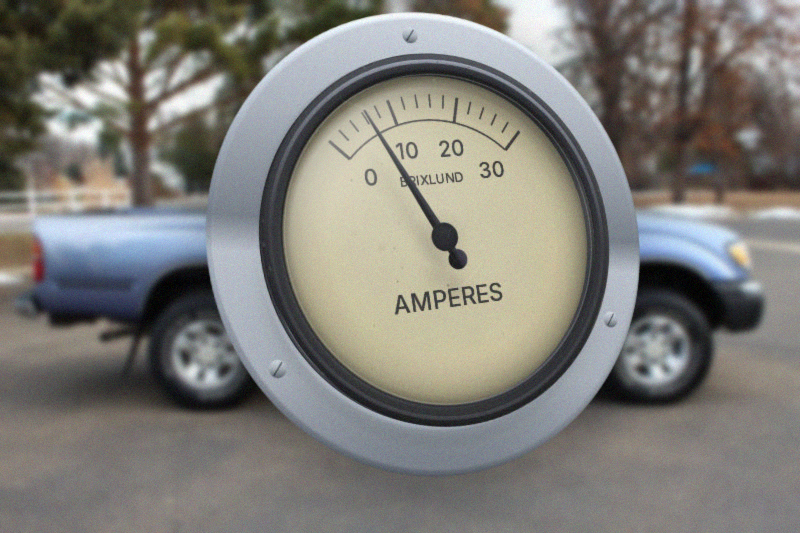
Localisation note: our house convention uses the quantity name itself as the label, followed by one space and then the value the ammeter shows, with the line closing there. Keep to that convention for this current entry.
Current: 6 A
